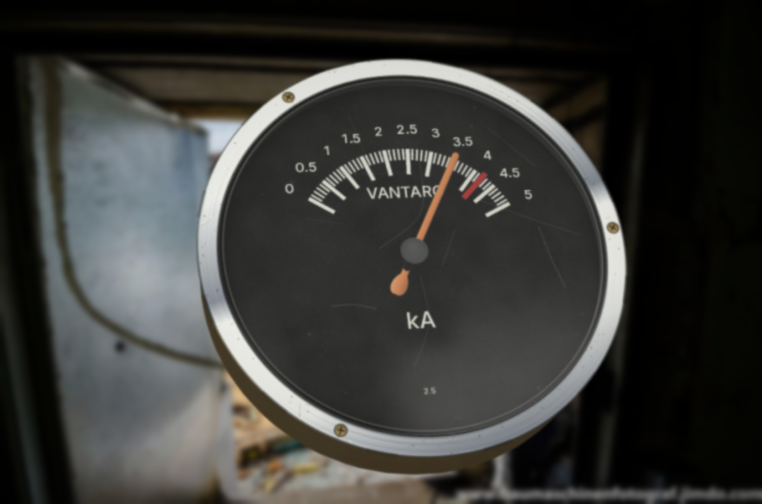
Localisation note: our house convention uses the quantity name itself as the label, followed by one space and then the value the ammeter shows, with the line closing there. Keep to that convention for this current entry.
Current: 3.5 kA
